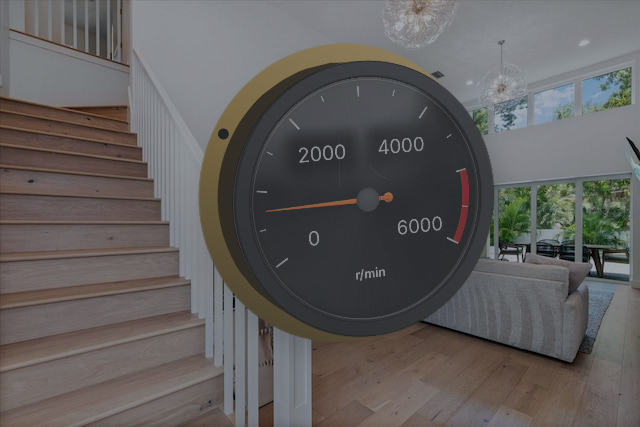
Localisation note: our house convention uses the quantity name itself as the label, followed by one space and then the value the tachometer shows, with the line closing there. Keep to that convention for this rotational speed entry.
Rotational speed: 750 rpm
